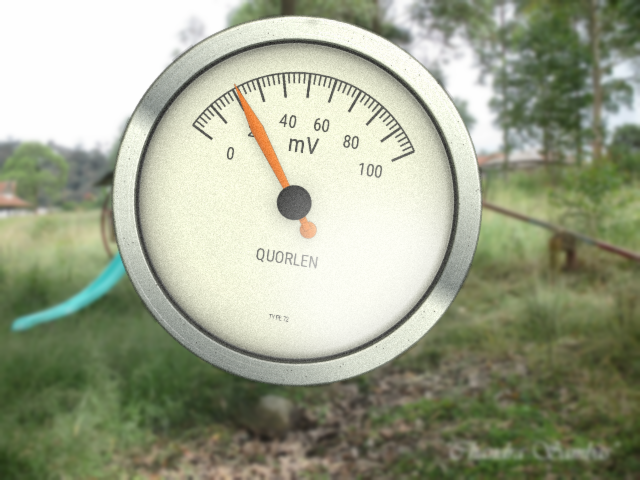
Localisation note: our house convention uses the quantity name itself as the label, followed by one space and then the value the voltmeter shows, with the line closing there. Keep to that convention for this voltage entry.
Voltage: 22 mV
